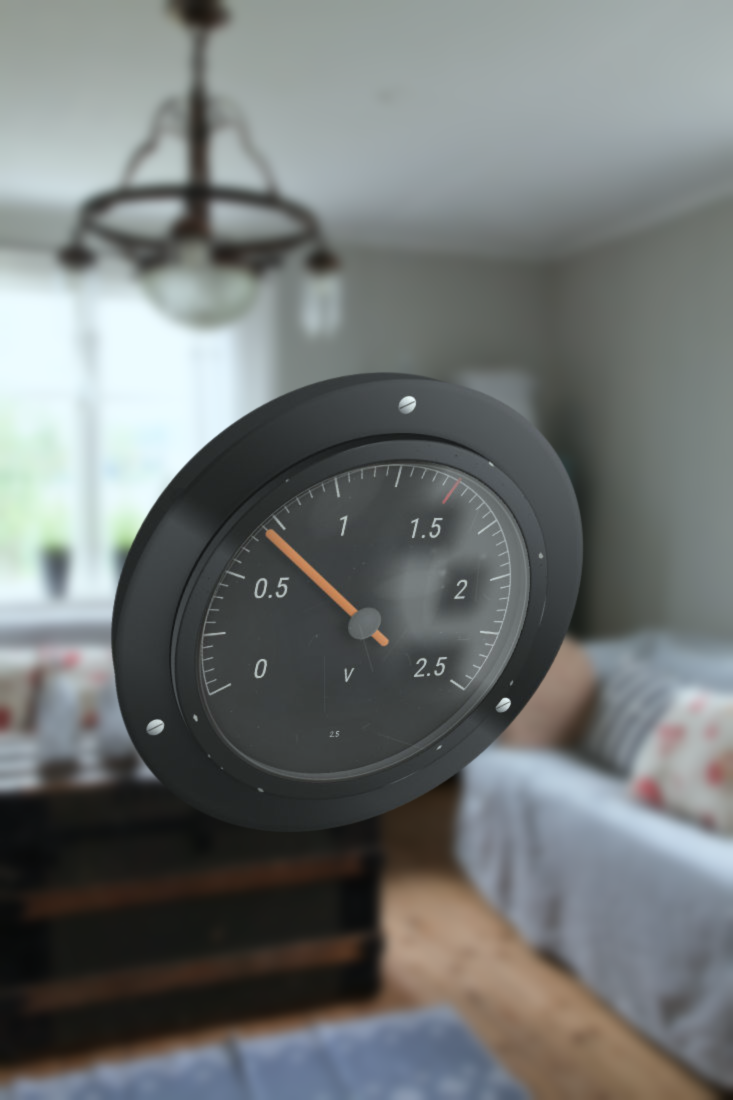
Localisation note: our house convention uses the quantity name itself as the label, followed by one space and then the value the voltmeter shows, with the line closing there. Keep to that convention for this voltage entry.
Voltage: 0.7 V
